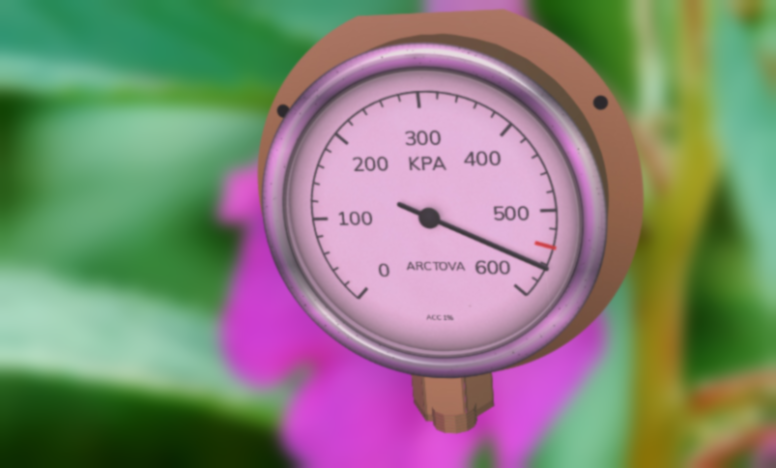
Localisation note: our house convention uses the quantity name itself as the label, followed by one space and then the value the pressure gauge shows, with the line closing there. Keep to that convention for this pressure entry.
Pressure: 560 kPa
